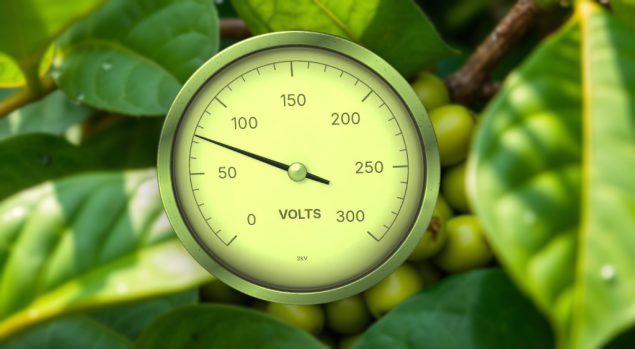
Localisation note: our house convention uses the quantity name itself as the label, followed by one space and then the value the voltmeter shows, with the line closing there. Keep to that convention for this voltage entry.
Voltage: 75 V
